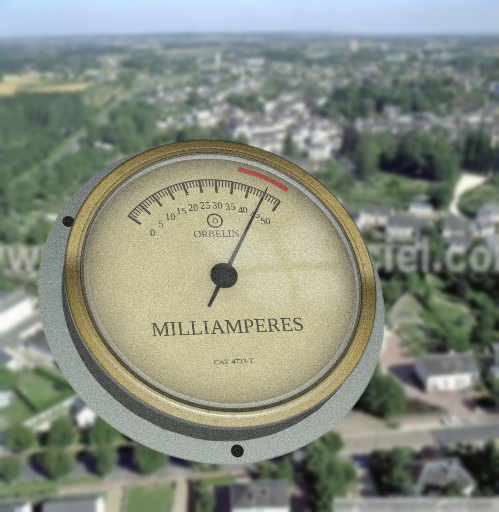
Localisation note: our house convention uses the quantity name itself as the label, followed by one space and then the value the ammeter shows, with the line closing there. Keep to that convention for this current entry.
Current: 45 mA
